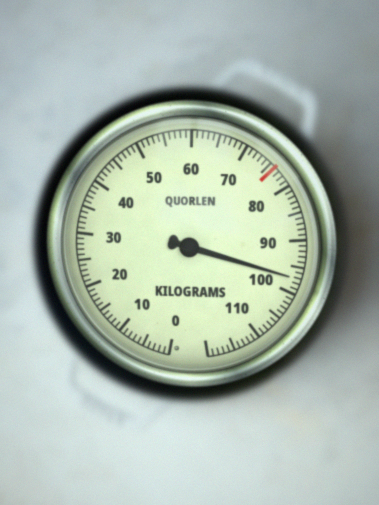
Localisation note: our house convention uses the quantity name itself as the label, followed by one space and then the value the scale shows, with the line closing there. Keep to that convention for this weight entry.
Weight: 97 kg
